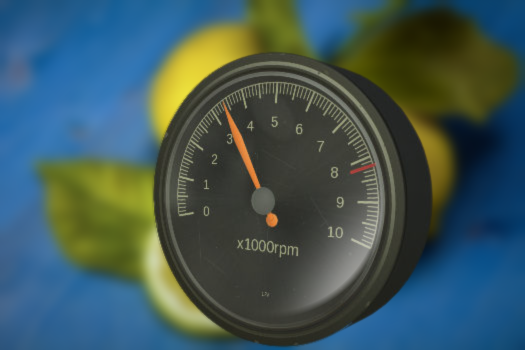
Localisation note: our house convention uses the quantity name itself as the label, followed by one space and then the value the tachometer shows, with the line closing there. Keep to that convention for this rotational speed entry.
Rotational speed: 3500 rpm
